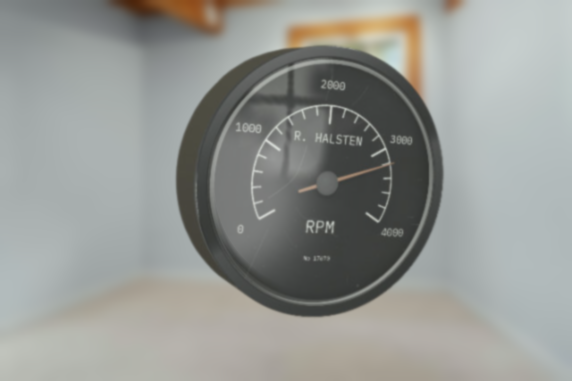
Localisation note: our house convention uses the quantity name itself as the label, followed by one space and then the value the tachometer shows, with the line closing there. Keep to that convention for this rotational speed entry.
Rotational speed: 3200 rpm
